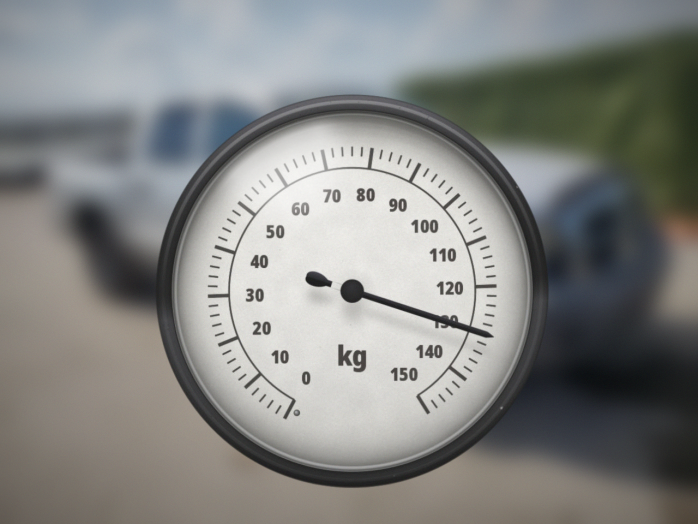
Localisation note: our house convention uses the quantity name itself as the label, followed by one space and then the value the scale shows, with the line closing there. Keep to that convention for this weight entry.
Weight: 130 kg
